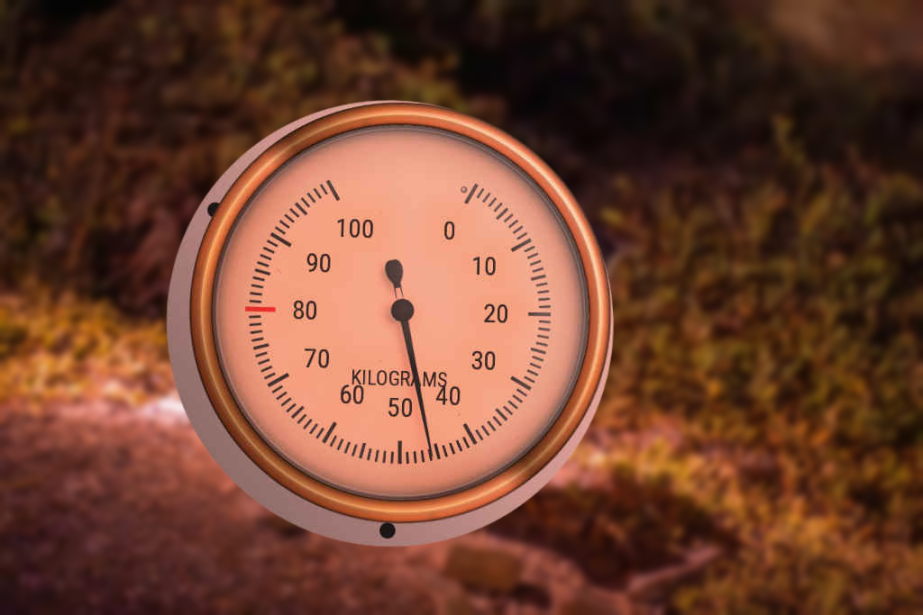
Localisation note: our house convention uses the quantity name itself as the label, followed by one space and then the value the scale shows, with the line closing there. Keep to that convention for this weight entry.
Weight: 46 kg
